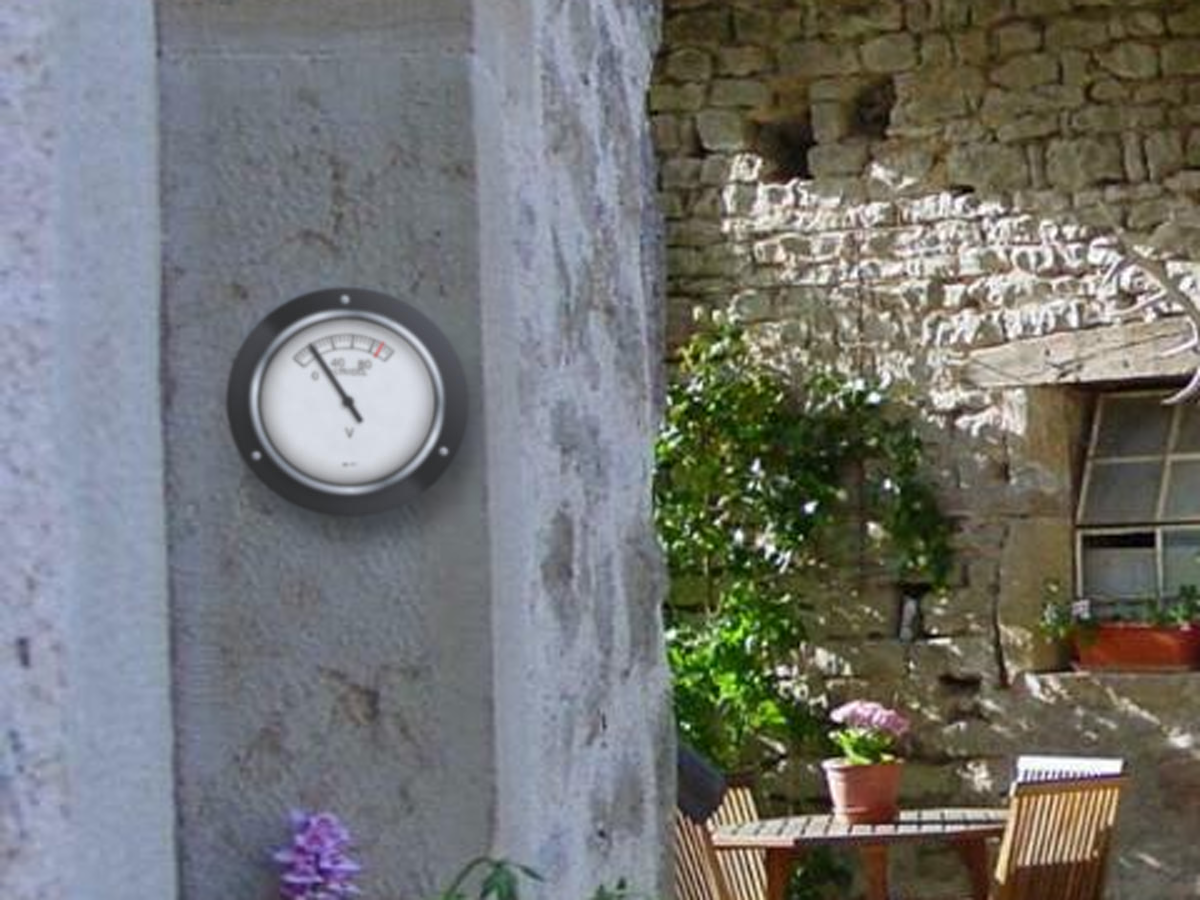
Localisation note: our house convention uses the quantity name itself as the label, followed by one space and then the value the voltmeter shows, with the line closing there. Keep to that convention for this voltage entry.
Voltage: 20 V
